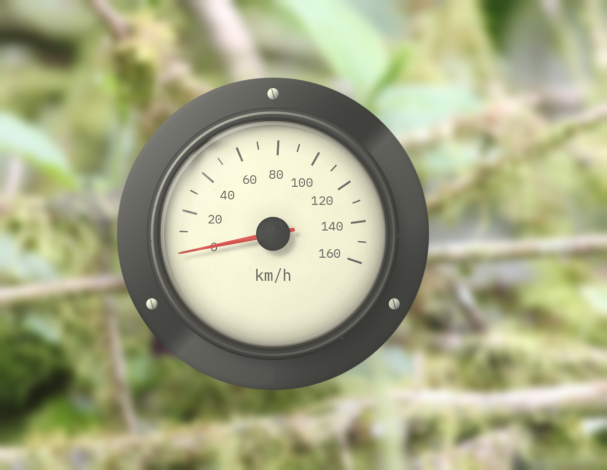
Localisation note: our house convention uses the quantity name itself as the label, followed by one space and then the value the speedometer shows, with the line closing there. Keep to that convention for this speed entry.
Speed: 0 km/h
